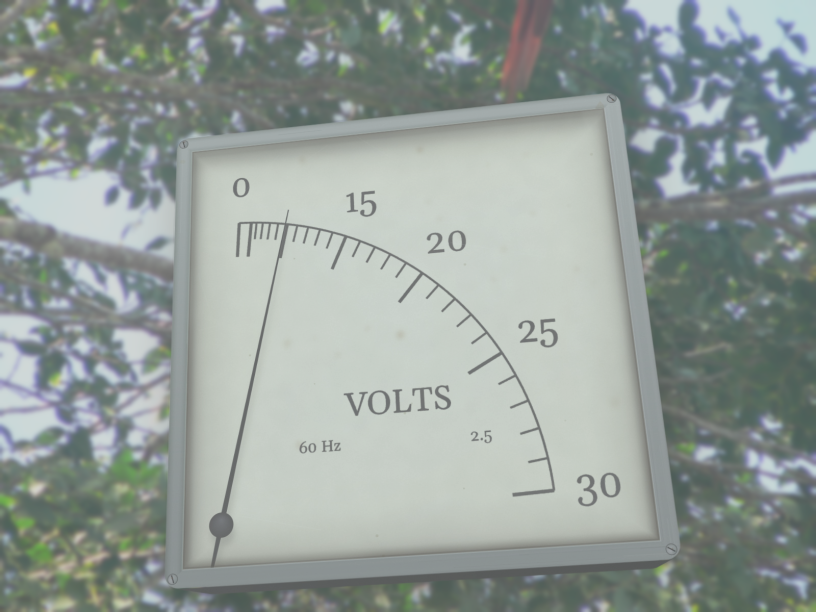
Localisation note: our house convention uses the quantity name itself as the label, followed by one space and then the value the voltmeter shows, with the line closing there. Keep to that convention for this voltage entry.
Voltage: 10 V
